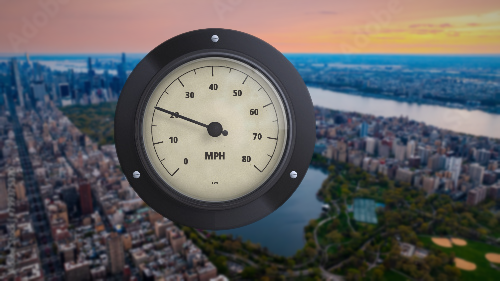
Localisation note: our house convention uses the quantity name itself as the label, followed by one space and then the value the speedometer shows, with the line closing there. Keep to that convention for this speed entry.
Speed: 20 mph
